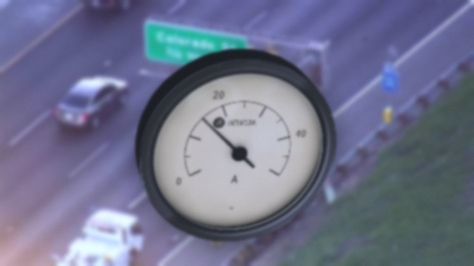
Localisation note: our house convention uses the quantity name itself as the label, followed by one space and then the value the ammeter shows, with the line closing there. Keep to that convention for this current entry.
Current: 15 A
